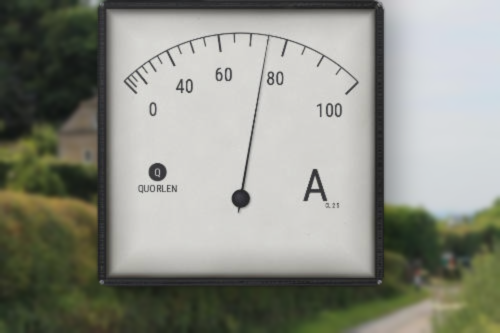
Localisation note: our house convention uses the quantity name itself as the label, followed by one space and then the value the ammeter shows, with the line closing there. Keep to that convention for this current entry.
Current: 75 A
